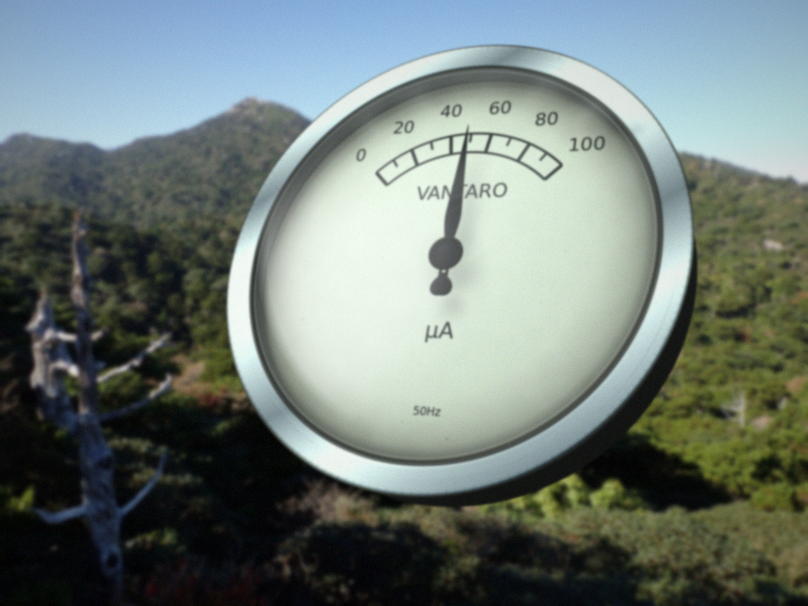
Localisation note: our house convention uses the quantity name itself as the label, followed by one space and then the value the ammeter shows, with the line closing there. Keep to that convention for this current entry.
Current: 50 µA
